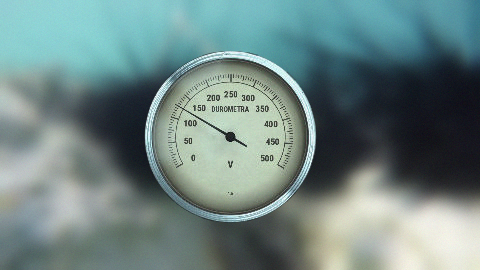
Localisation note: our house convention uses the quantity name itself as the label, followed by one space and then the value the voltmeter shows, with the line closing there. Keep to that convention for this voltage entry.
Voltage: 125 V
